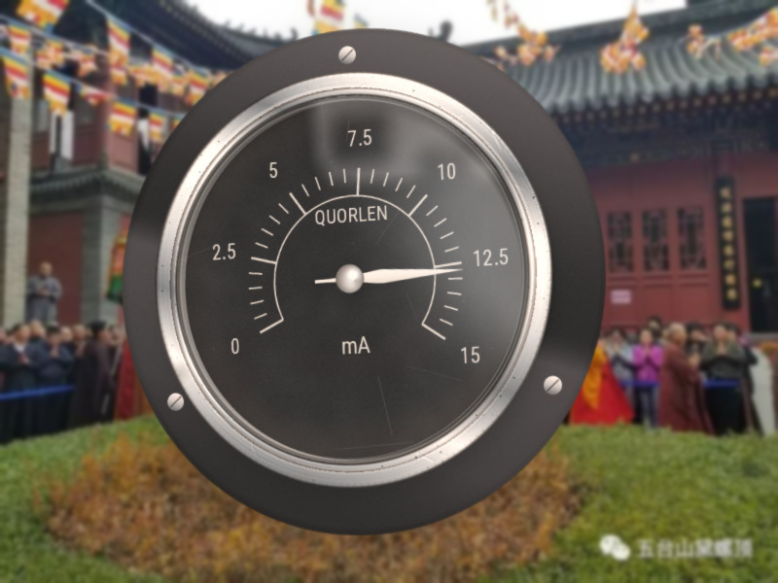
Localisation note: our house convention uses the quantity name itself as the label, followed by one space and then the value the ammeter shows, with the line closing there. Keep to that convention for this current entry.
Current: 12.75 mA
